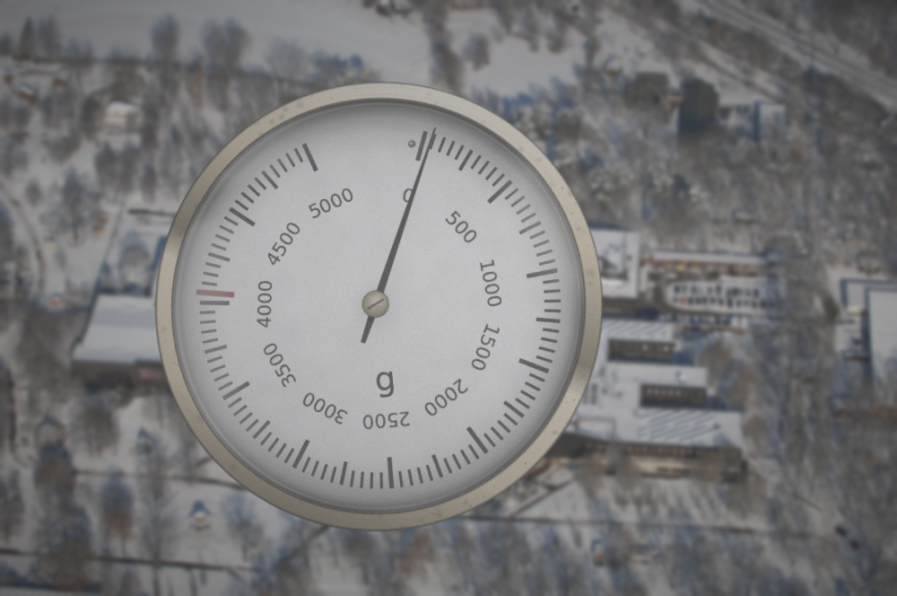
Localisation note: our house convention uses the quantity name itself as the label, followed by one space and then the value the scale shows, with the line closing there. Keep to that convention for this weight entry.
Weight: 50 g
